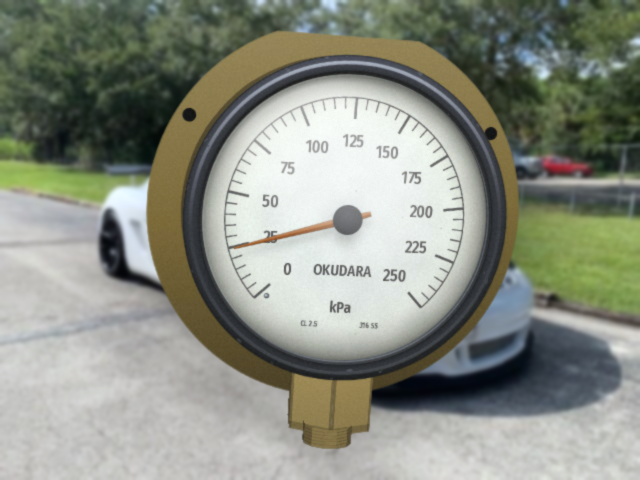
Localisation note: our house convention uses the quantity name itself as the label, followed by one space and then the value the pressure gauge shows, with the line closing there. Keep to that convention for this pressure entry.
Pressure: 25 kPa
